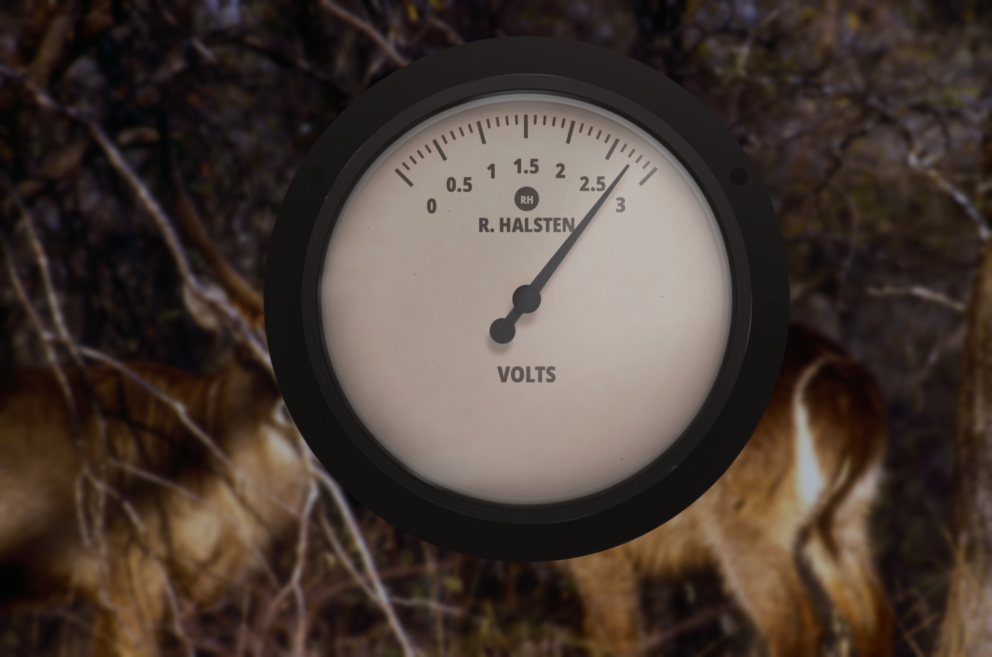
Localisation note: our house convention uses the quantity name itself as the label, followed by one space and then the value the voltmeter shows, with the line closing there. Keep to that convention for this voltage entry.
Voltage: 2.75 V
